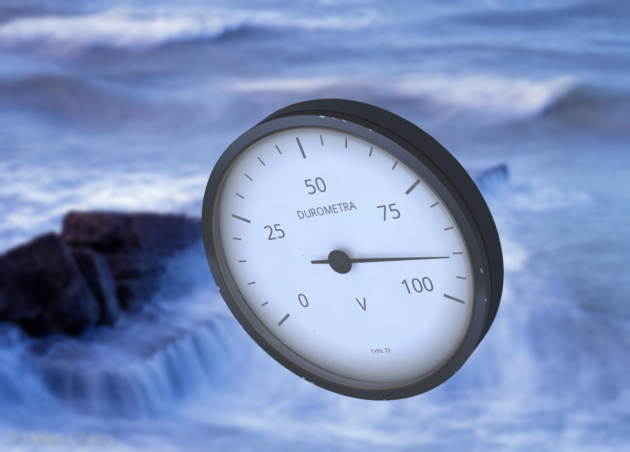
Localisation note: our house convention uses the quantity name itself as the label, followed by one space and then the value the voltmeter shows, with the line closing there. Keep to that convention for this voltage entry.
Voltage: 90 V
